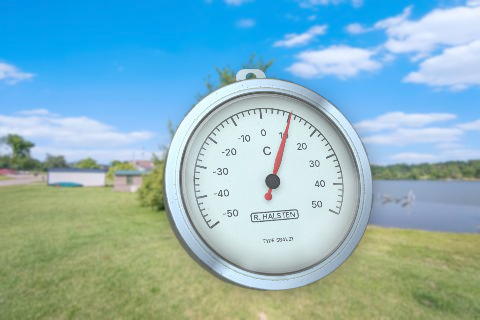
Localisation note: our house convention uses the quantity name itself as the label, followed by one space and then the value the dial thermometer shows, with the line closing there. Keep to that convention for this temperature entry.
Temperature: 10 °C
